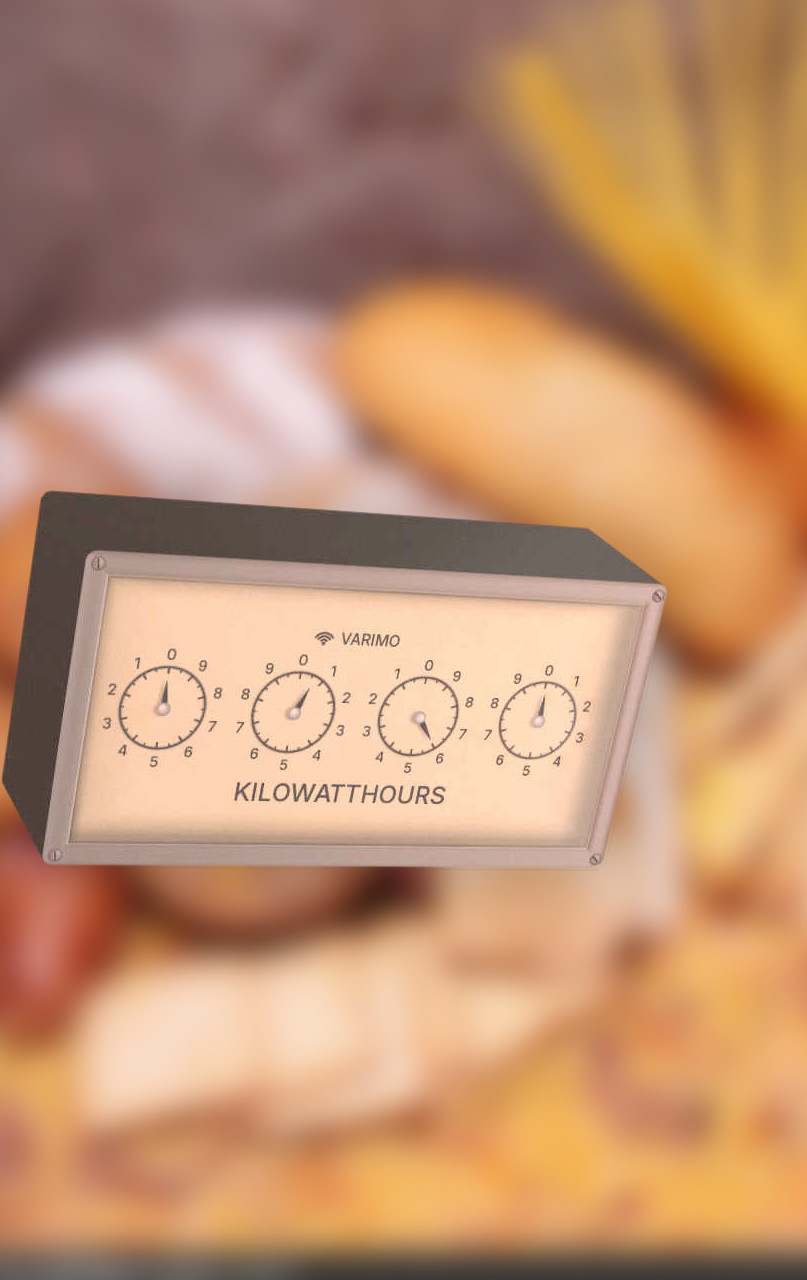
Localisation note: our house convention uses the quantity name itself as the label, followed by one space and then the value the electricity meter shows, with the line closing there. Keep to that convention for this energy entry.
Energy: 60 kWh
